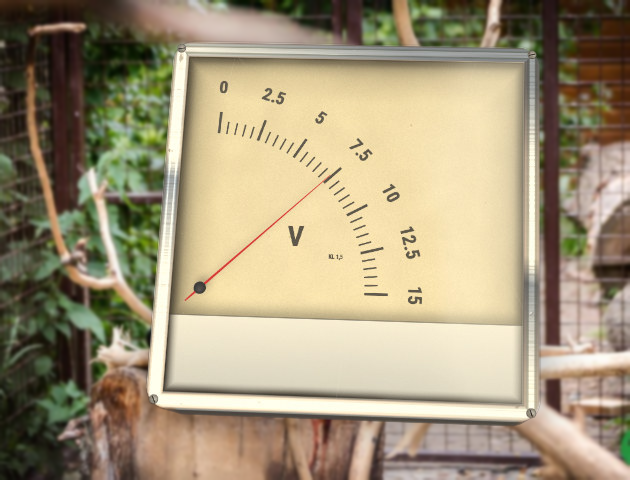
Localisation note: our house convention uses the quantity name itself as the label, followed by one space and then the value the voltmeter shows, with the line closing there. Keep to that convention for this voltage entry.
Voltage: 7.5 V
